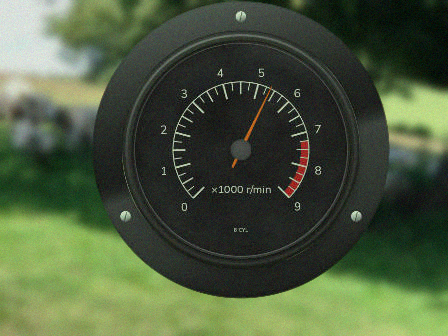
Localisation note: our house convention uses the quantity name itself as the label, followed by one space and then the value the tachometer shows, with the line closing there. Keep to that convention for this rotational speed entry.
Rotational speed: 5375 rpm
